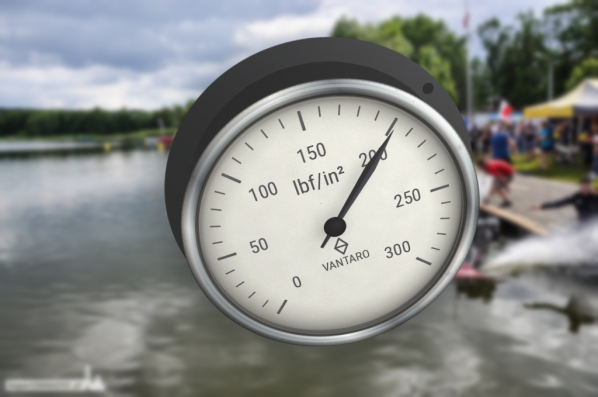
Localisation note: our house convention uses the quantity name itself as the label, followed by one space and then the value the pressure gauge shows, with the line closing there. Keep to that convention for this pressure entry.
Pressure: 200 psi
